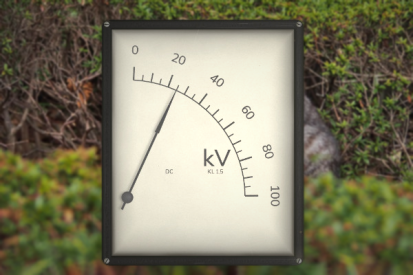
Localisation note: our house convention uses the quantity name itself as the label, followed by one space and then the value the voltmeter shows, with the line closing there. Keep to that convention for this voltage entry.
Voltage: 25 kV
